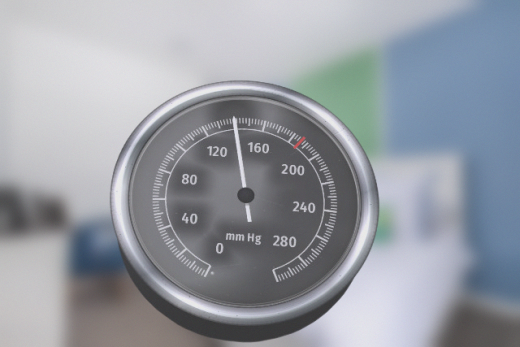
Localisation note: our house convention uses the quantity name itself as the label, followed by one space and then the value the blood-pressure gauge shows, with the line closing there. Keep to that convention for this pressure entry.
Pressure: 140 mmHg
